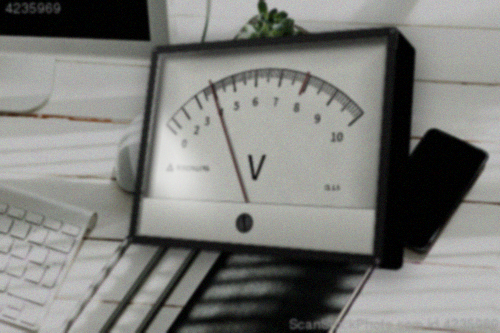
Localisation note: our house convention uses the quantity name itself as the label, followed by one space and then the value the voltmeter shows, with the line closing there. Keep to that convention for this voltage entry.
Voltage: 4 V
